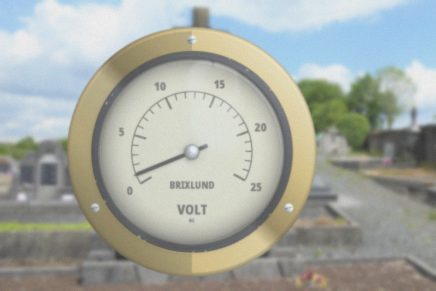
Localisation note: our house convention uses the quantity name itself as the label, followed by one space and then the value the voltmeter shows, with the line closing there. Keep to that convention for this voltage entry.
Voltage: 1 V
